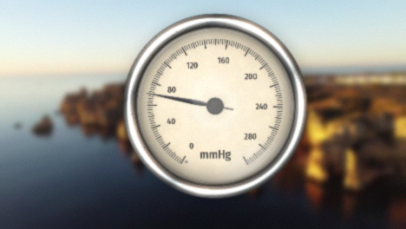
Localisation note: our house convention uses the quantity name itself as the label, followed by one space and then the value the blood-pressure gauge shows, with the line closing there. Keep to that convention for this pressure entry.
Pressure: 70 mmHg
